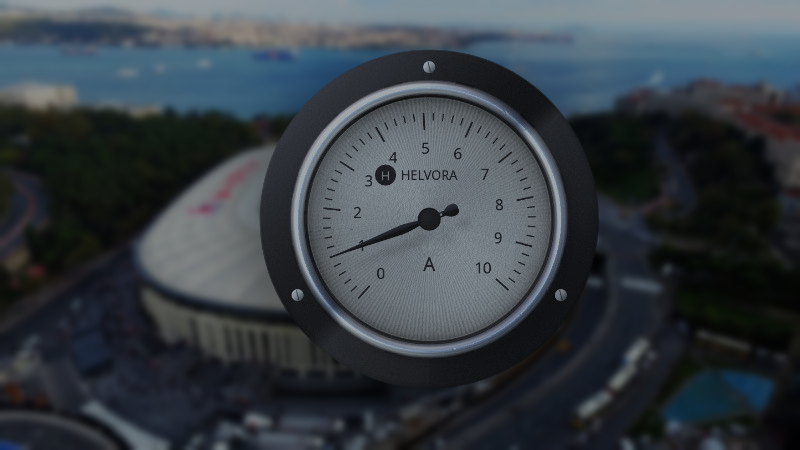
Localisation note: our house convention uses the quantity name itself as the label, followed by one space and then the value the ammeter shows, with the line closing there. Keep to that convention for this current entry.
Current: 1 A
